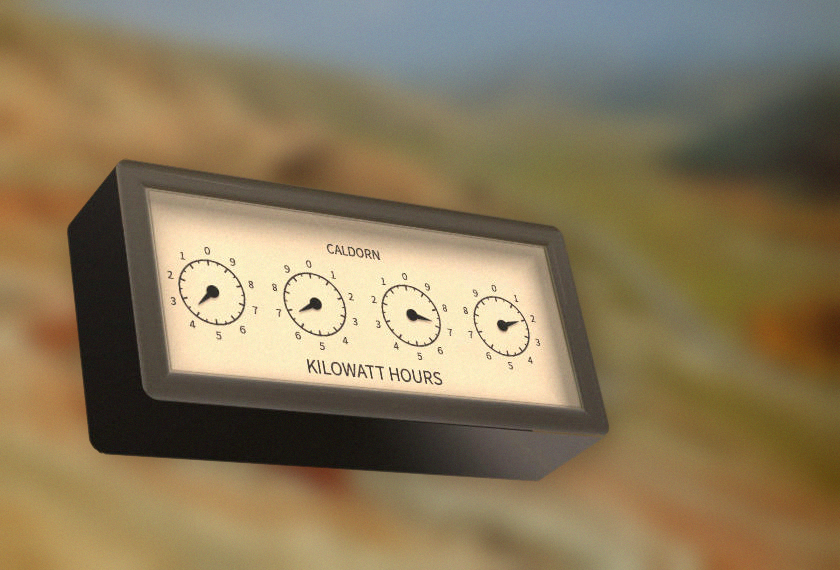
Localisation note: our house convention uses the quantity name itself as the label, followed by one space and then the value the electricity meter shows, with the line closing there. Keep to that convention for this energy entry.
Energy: 3672 kWh
